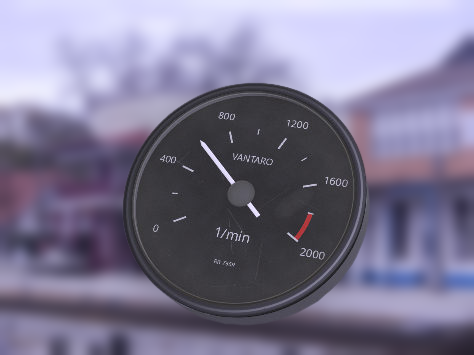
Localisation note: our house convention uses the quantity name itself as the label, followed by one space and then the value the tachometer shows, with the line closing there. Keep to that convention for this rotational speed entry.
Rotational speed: 600 rpm
